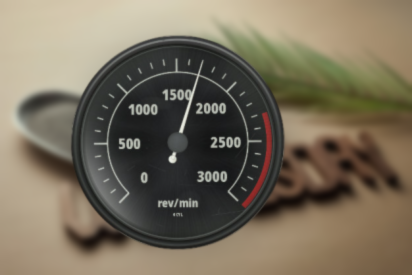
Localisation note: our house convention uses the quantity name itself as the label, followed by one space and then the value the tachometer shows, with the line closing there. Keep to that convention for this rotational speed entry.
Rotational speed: 1700 rpm
